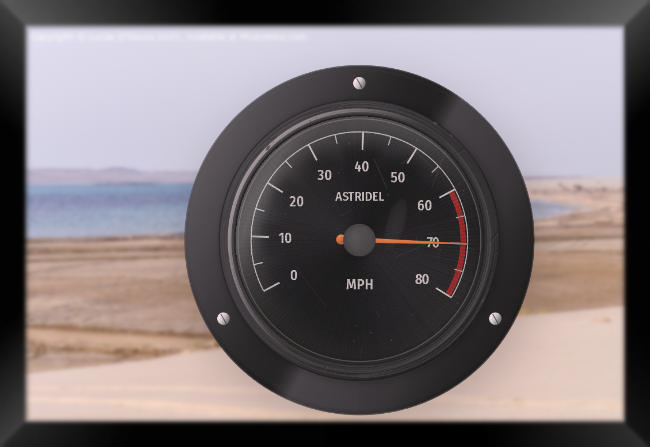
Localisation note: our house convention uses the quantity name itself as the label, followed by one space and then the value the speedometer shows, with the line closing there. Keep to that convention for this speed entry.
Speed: 70 mph
